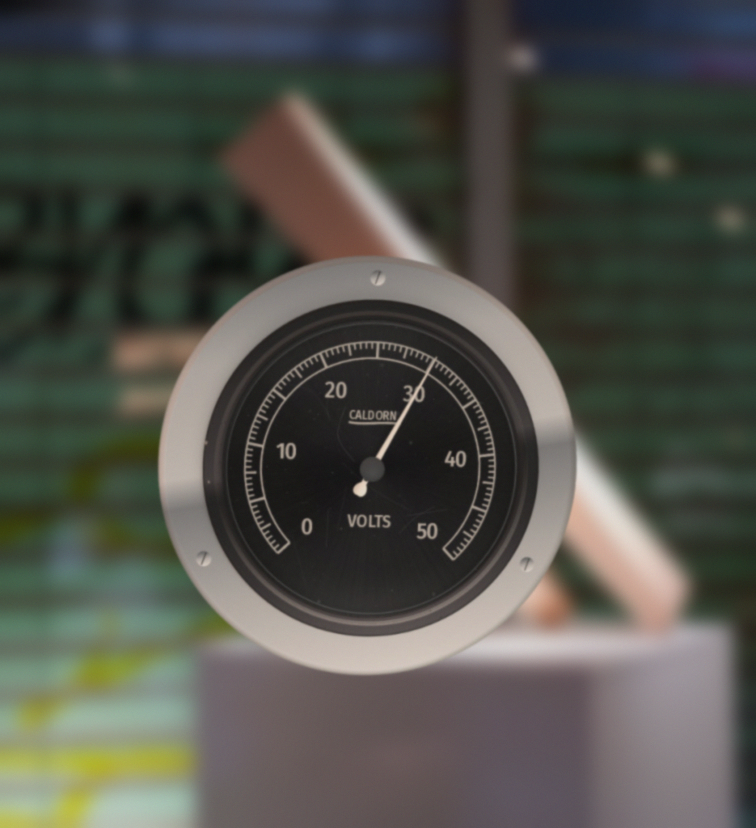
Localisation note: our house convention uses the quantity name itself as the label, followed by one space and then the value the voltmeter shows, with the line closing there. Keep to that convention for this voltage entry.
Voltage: 30 V
